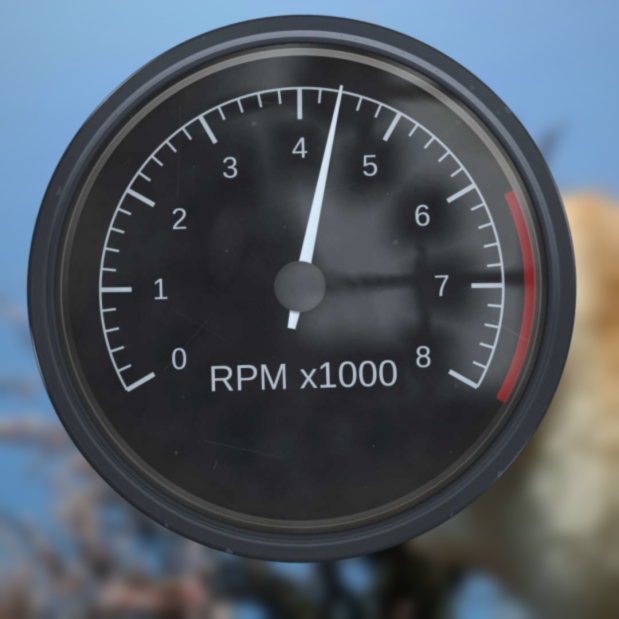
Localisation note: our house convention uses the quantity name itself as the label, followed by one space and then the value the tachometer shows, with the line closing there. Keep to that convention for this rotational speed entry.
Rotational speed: 4400 rpm
